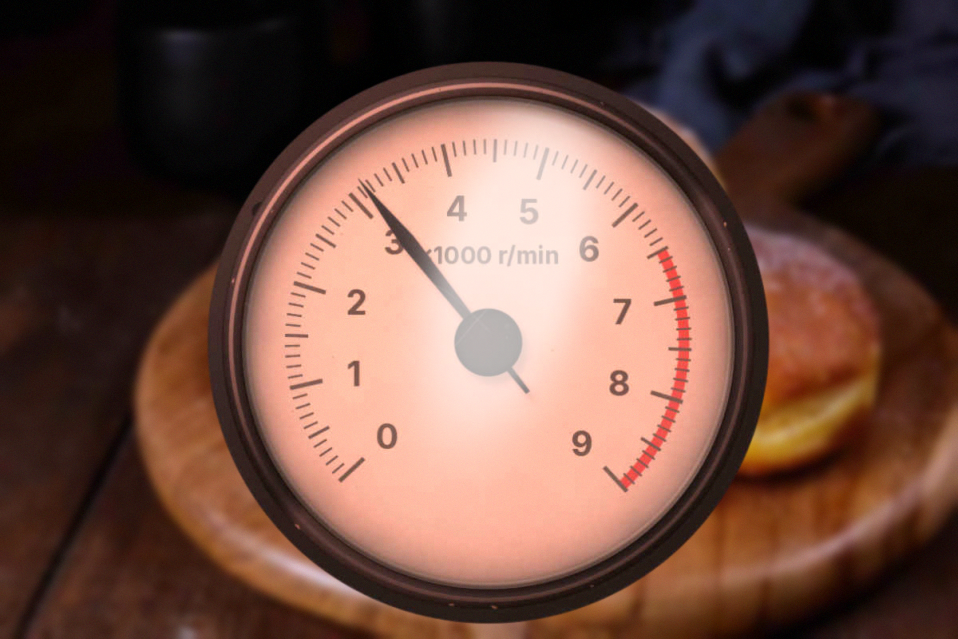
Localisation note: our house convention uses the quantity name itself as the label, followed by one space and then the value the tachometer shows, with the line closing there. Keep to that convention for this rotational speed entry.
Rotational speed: 3150 rpm
